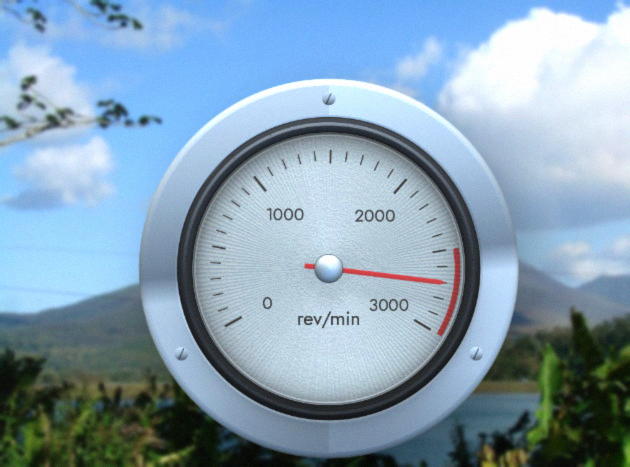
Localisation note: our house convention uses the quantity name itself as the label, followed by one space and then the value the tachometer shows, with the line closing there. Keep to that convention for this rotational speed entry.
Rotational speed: 2700 rpm
